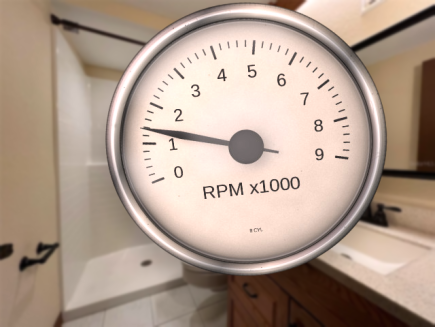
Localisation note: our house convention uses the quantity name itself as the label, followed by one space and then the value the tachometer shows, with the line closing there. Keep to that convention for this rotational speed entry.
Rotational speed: 1400 rpm
